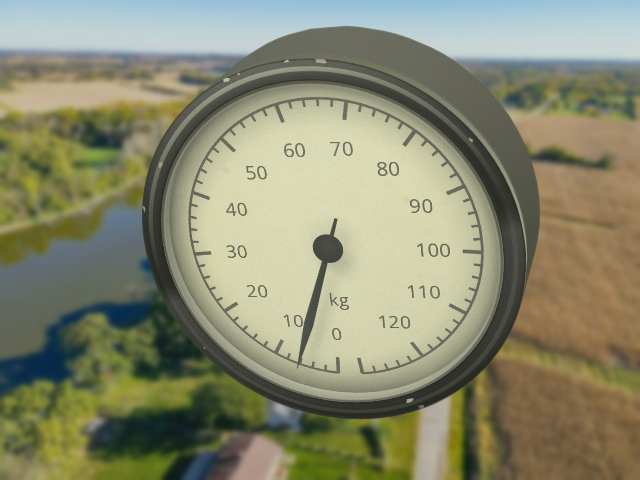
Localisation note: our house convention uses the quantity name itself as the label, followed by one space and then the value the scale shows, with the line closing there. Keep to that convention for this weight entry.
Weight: 6 kg
